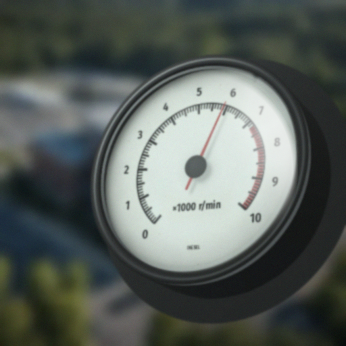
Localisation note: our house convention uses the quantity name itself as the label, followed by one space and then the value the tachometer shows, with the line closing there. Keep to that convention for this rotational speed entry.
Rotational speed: 6000 rpm
